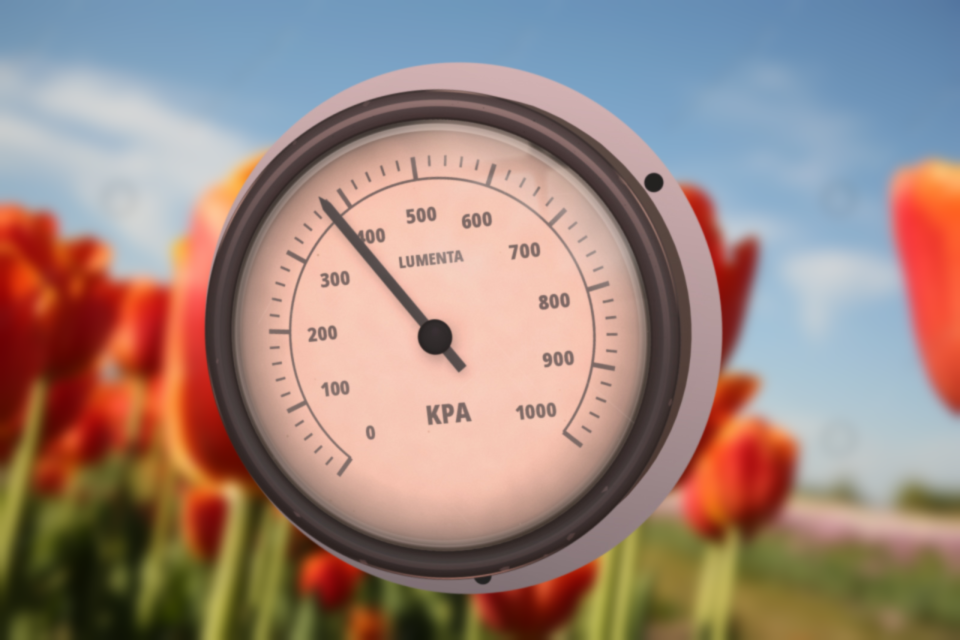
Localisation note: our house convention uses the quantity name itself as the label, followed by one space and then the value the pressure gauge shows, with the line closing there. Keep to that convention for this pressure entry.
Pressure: 380 kPa
